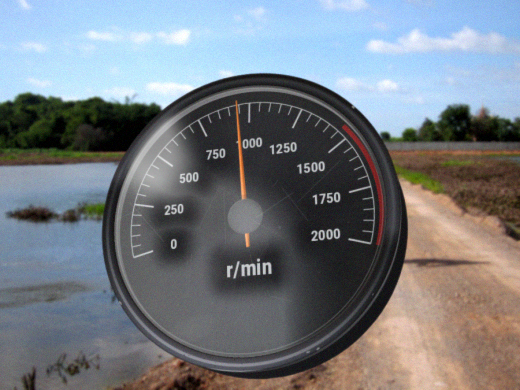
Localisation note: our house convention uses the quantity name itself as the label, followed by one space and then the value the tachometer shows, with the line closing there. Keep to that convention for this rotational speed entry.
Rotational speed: 950 rpm
